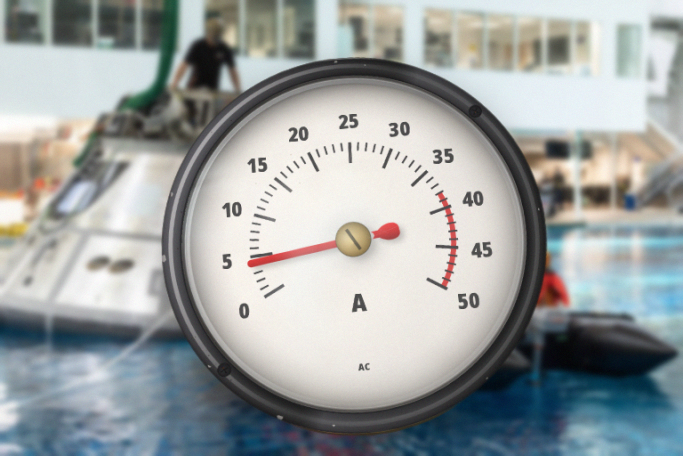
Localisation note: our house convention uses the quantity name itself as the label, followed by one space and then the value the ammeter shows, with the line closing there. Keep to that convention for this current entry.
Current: 4 A
